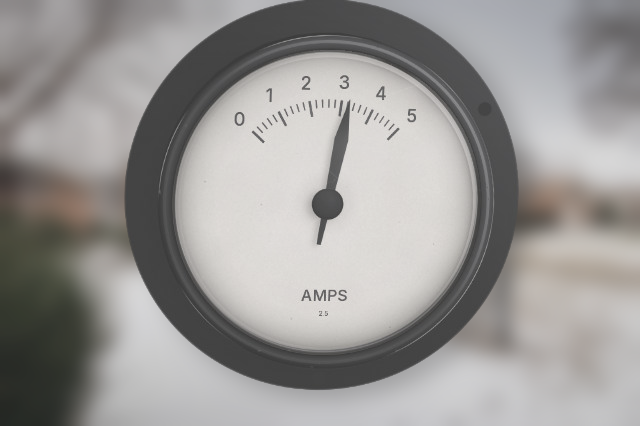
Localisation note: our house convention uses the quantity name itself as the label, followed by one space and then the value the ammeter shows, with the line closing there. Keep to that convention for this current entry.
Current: 3.2 A
